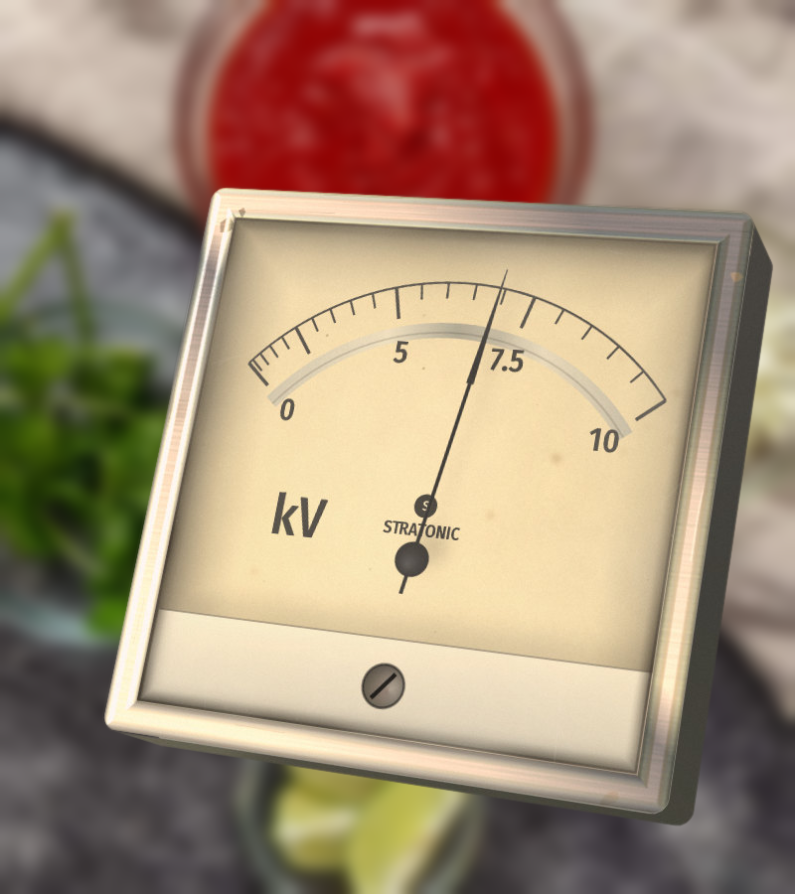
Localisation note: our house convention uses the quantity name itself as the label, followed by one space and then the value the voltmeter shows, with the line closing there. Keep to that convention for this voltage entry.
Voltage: 7 kV
